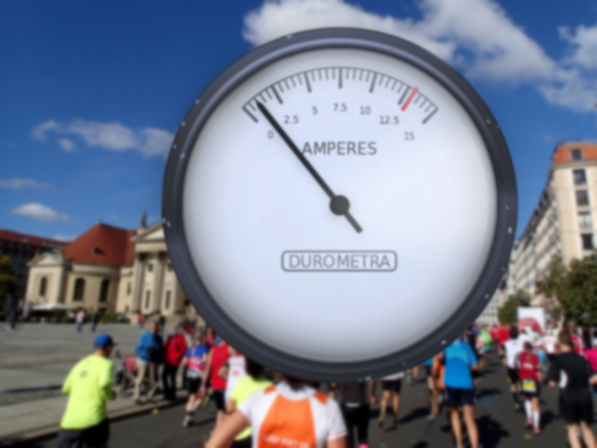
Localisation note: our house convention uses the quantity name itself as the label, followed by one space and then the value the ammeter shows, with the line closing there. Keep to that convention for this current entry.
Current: 1 A
